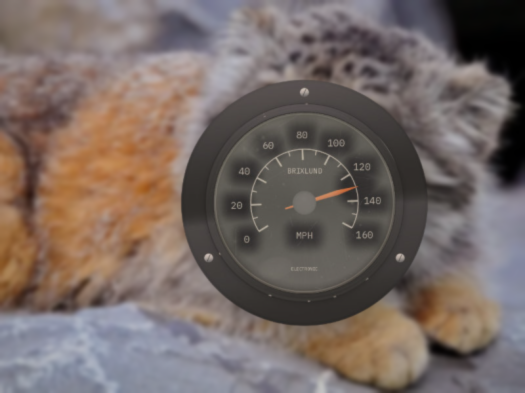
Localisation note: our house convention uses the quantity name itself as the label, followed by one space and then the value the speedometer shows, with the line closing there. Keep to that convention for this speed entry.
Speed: 130 mph
